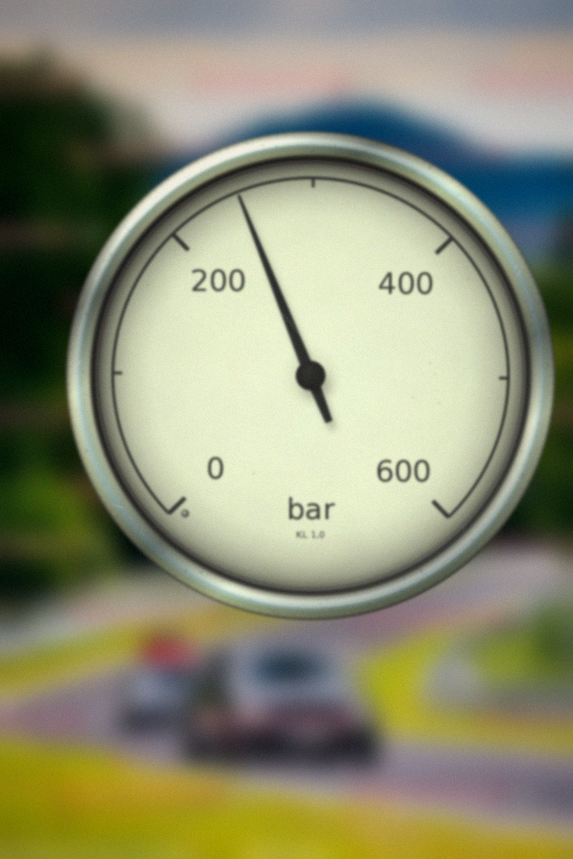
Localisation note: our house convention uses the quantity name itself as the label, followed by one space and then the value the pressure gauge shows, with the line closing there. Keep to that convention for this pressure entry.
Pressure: 250 bar
